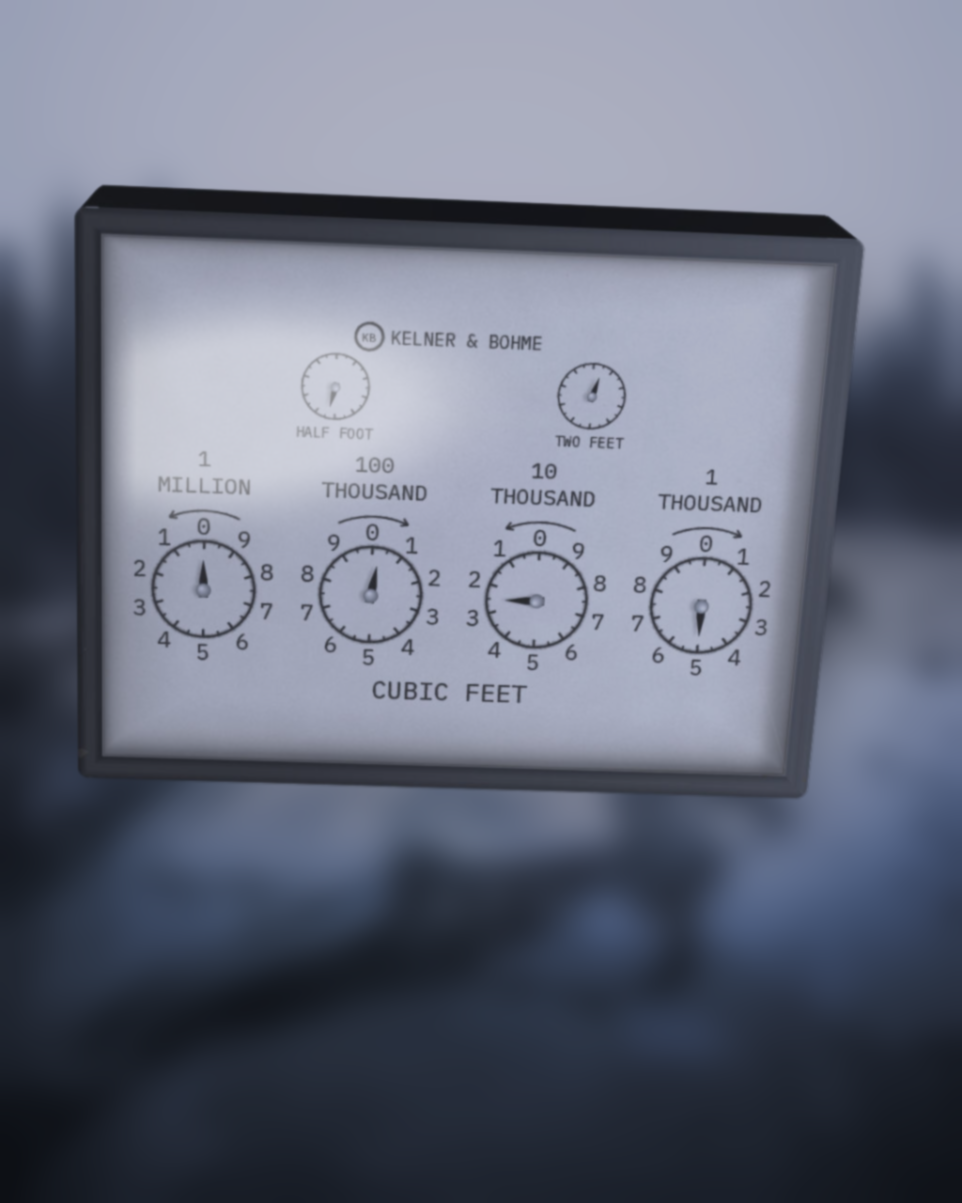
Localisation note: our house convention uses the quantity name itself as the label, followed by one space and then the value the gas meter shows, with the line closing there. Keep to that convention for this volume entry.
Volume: 2500 ft³
